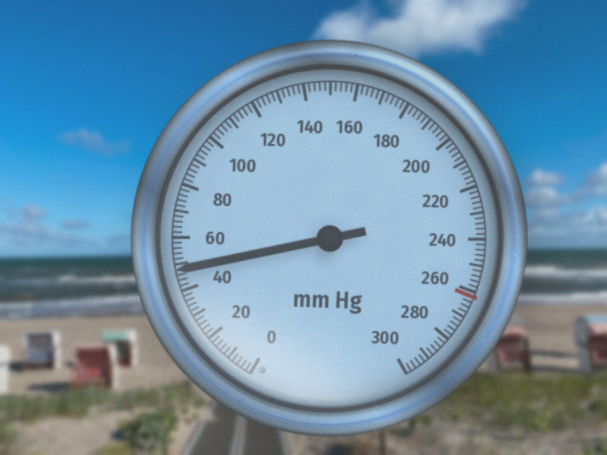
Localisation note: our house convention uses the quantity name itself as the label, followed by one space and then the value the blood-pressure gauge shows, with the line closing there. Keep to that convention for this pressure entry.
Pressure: 48 mmHg
